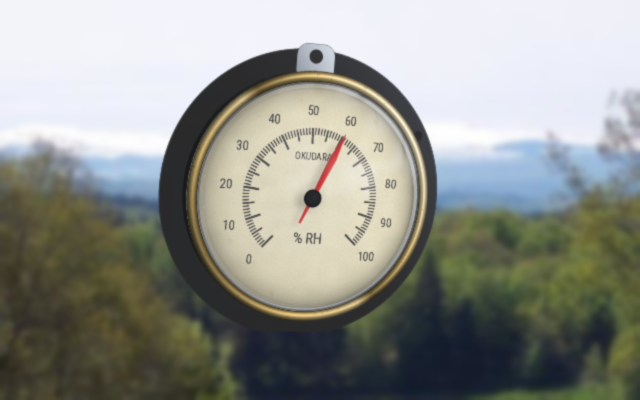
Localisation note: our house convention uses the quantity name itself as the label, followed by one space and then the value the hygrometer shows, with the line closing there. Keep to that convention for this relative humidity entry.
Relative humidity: 60 %
